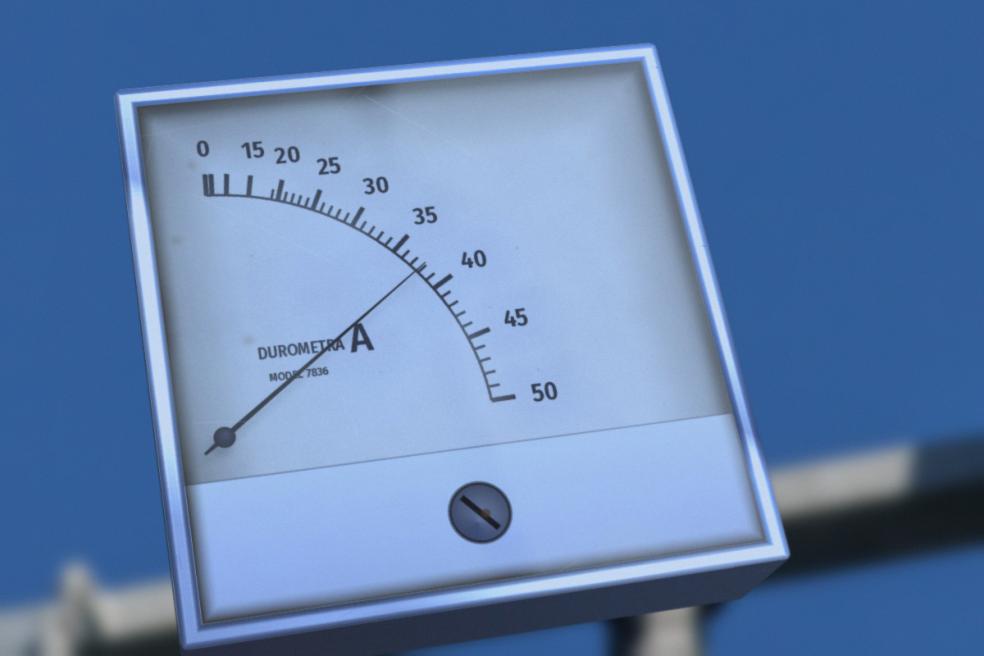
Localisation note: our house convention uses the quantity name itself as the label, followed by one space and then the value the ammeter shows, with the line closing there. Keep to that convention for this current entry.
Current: 38 A
